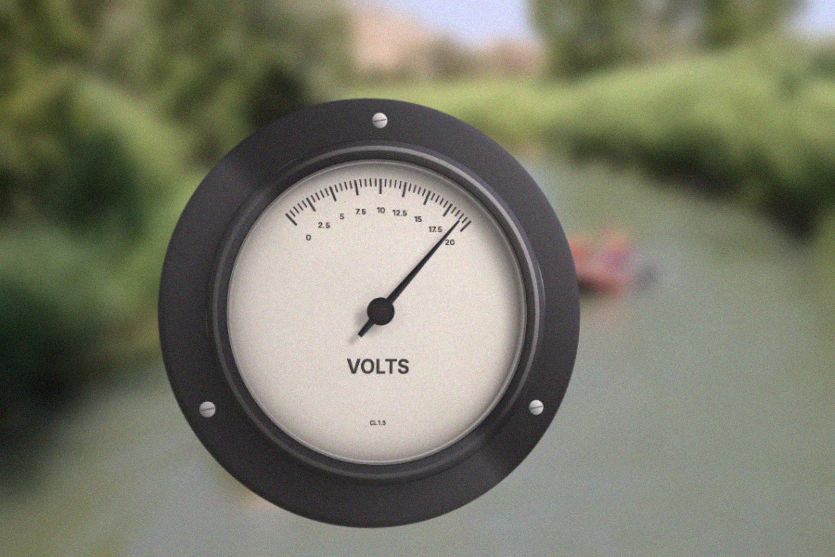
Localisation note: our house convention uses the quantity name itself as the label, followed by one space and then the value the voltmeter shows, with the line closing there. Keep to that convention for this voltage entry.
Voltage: 19 V
